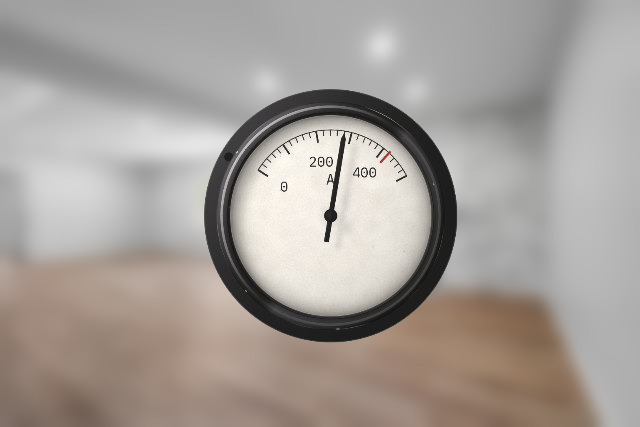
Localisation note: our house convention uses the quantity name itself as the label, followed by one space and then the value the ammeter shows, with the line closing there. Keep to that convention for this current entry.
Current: 280 A
